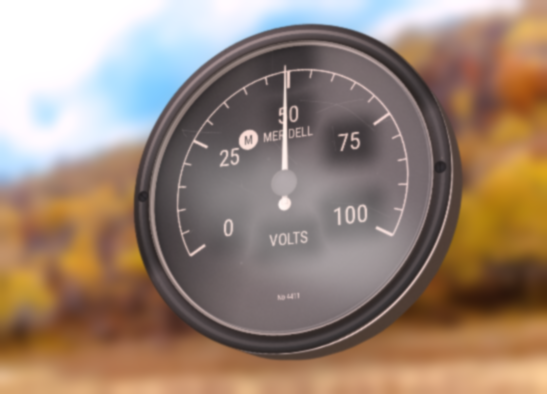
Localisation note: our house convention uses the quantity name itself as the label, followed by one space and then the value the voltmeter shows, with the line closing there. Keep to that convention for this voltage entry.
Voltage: 50 V
